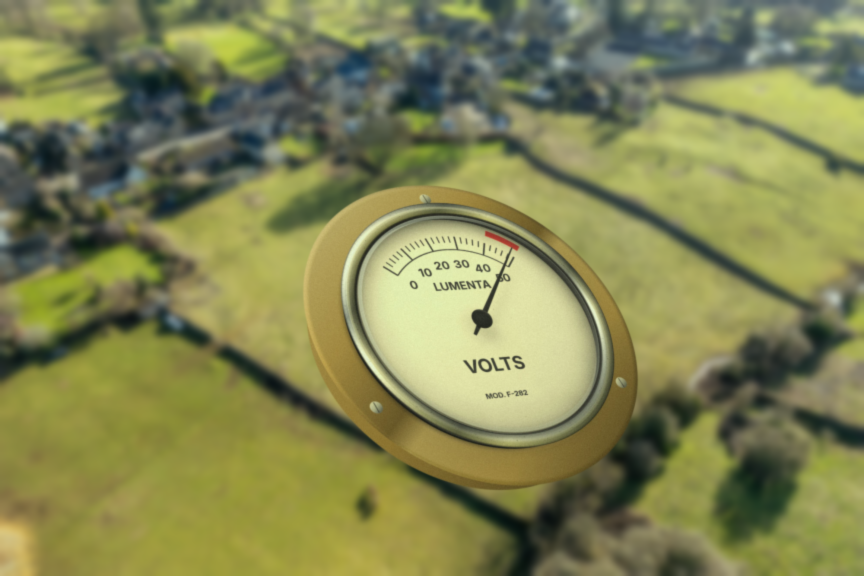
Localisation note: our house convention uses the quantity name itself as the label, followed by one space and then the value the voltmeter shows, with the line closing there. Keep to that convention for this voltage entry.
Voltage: 48 V
